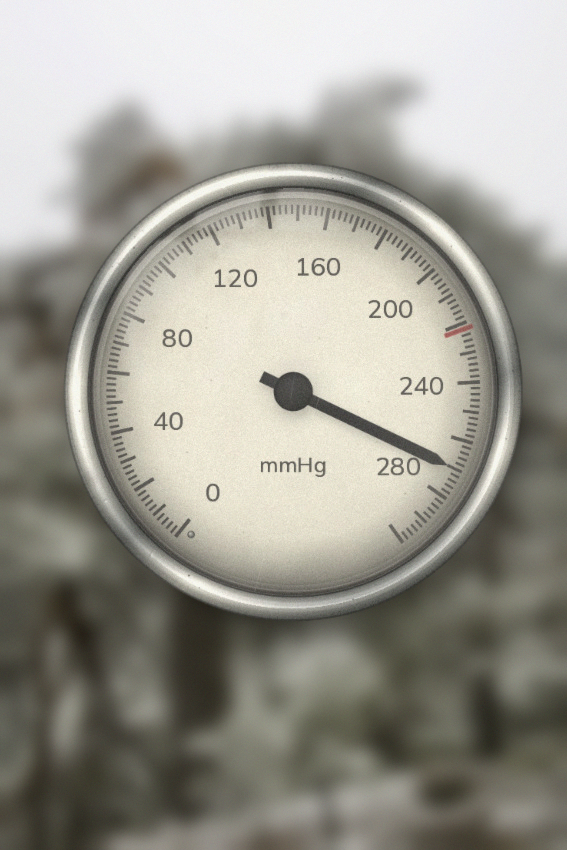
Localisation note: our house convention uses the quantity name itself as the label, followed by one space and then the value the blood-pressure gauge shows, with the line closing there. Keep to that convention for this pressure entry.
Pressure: 270 mmHg
